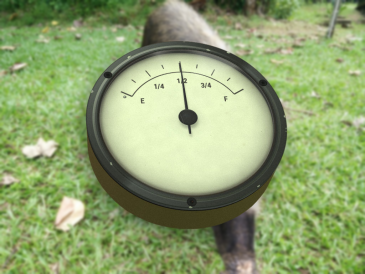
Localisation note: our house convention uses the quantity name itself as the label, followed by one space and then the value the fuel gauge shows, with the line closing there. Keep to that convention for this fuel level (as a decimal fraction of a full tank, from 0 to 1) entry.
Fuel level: 0.5
